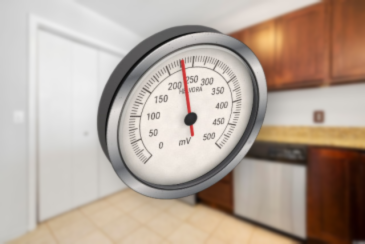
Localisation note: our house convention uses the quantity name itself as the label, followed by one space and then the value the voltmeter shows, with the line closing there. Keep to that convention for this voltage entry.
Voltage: 225 mV
